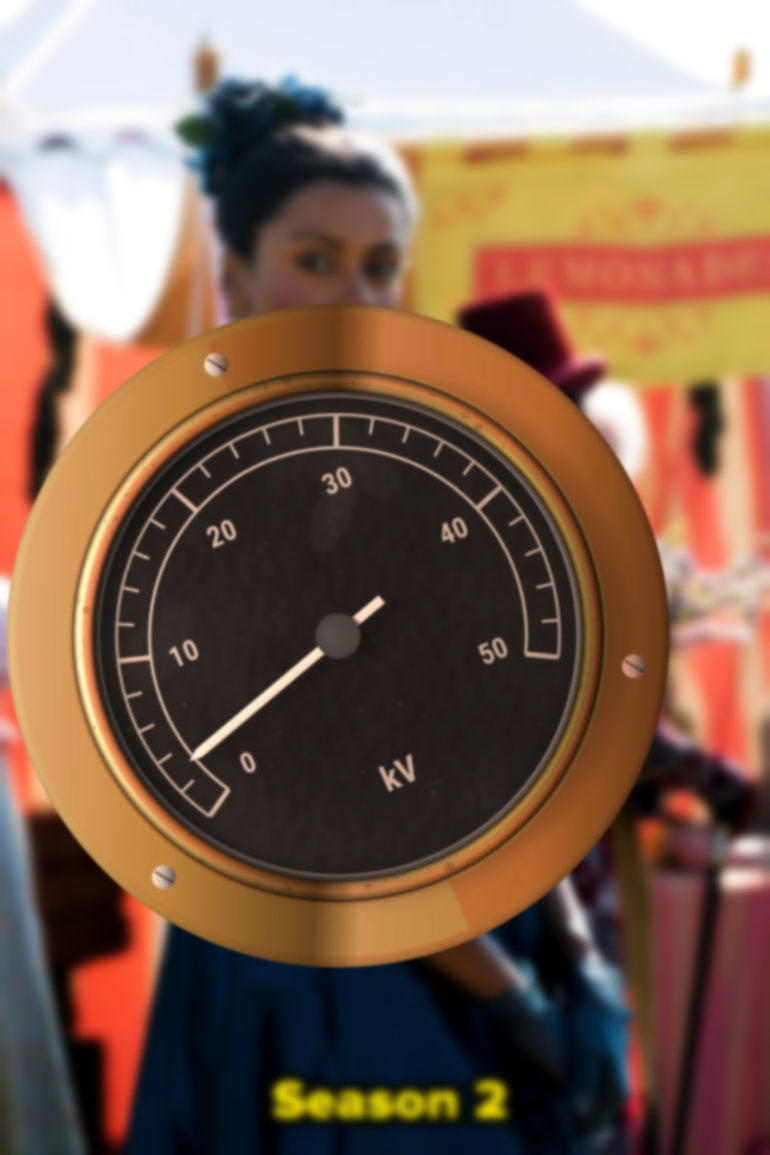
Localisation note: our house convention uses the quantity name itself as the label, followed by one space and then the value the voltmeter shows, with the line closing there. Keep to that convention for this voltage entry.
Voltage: 3 kV
